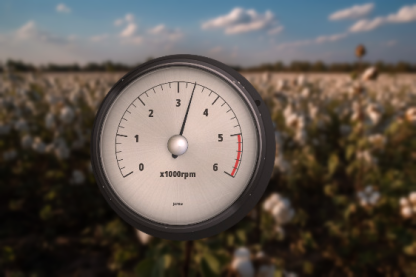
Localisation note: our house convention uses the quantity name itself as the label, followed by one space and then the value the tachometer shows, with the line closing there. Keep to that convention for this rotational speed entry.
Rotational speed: 3400 rpm
